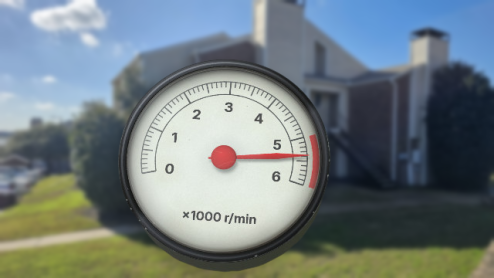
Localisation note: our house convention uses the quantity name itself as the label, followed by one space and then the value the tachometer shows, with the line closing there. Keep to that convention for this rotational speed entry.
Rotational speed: 5400 rpm
